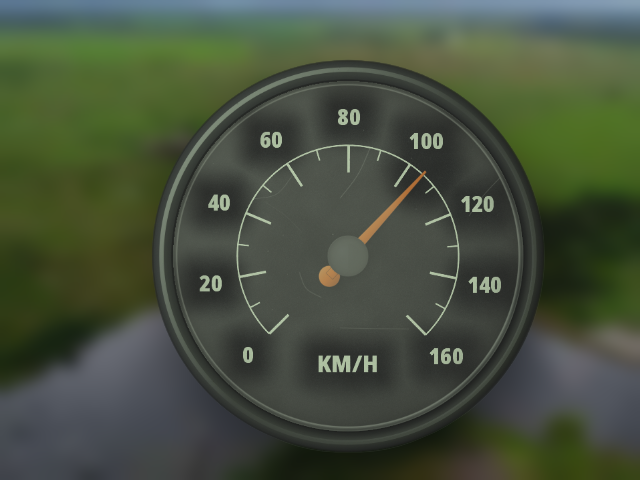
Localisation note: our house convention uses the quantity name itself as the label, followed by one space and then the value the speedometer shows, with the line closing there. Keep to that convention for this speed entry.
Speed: 105 km/h
